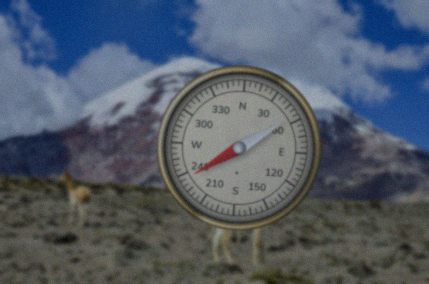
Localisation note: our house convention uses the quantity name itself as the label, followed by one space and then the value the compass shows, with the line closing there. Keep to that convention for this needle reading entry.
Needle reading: 235 °
